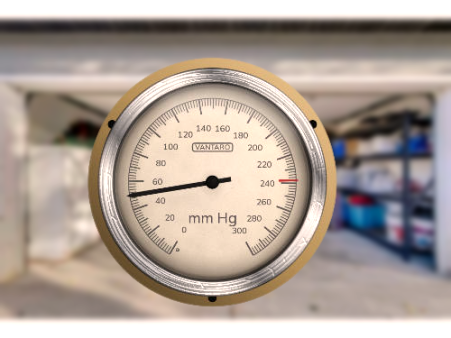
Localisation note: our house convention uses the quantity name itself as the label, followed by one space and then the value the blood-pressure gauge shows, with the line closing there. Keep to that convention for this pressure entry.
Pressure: 50 mmHg
